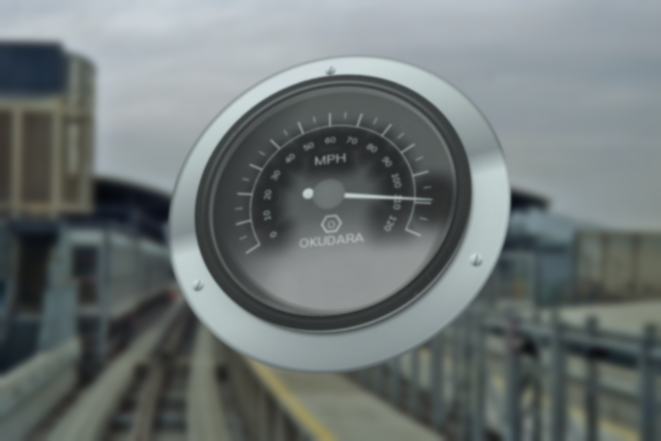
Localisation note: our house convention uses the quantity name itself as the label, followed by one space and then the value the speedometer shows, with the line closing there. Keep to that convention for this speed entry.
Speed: 110 mph
